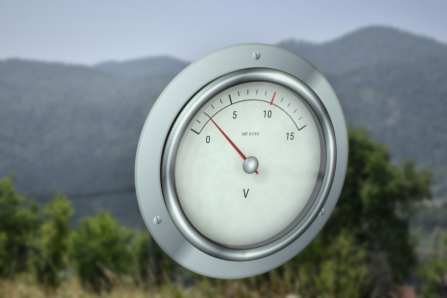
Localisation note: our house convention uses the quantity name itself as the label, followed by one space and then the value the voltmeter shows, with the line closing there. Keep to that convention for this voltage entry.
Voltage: 2 V
